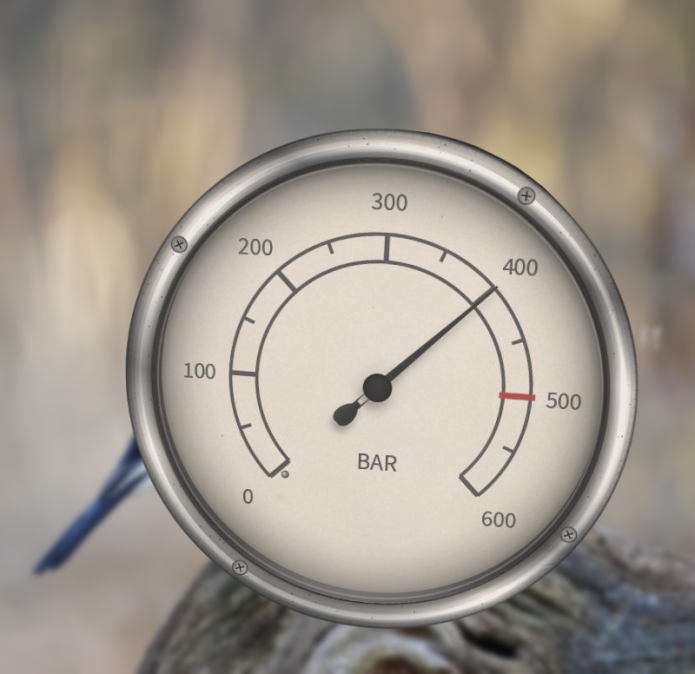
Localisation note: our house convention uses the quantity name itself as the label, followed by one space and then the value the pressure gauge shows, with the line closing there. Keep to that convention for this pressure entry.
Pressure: 400 bar
